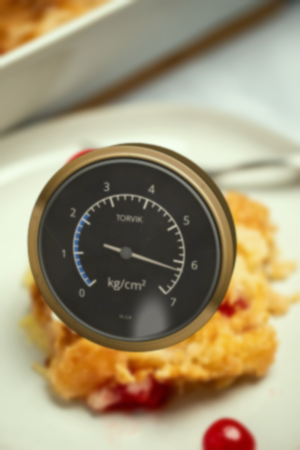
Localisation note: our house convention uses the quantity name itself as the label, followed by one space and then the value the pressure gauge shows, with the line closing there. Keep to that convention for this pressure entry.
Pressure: 6.2 kg/cm²
